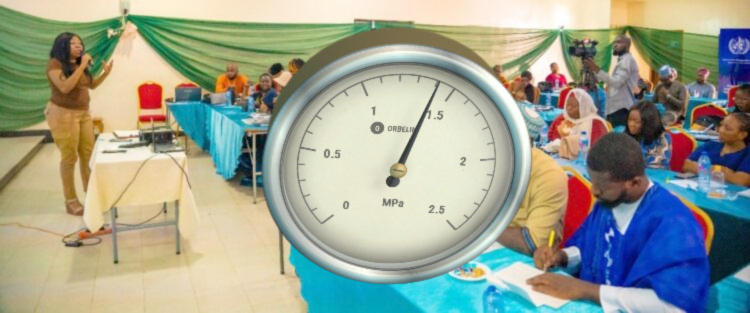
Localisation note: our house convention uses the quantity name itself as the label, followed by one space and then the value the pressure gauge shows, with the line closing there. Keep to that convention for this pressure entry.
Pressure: 1.4 MPa
